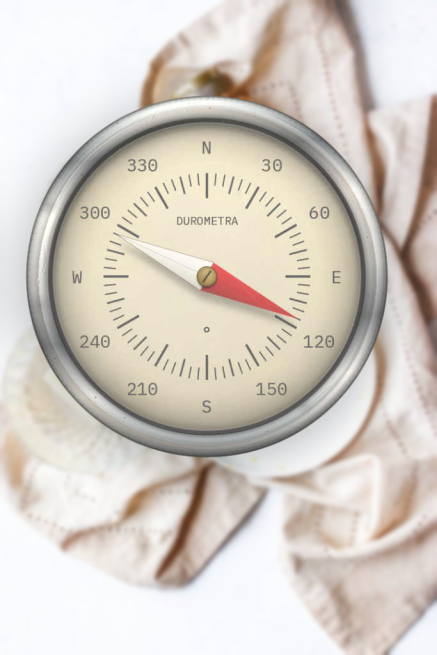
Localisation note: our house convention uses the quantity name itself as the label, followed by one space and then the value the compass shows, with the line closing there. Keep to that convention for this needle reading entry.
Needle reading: 115 °
